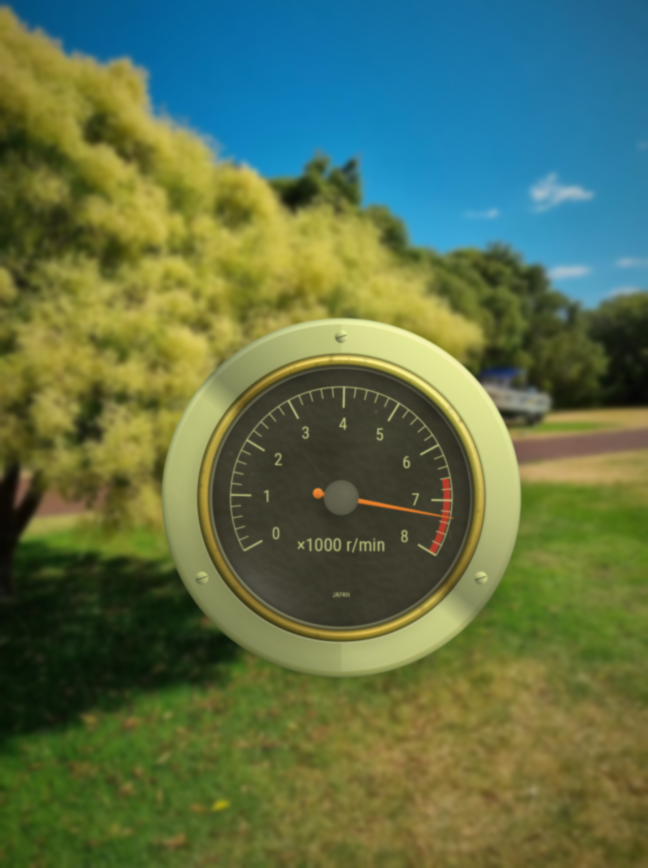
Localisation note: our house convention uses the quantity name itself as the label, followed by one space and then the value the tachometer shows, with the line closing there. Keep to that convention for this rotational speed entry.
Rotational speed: 7300 rpm
